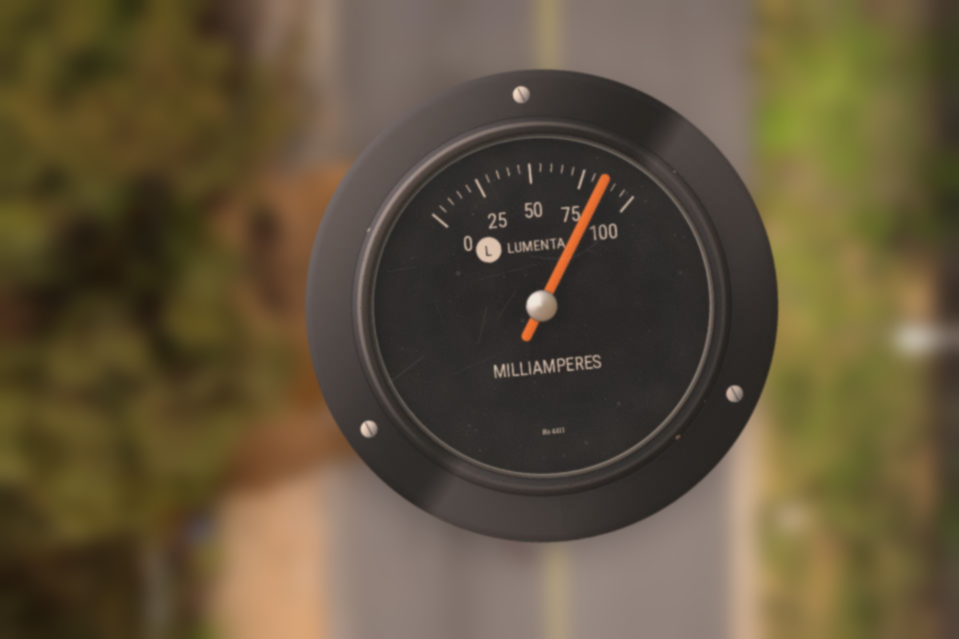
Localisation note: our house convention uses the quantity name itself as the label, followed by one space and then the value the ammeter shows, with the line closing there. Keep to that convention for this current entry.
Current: 85 mA
